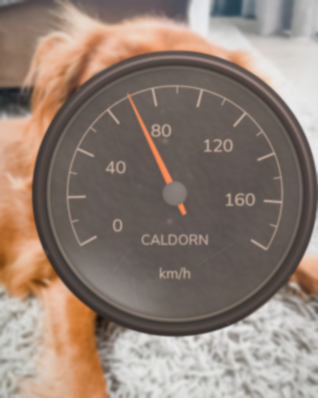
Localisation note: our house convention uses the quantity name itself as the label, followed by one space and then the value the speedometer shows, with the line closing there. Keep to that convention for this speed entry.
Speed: 70 km/h
